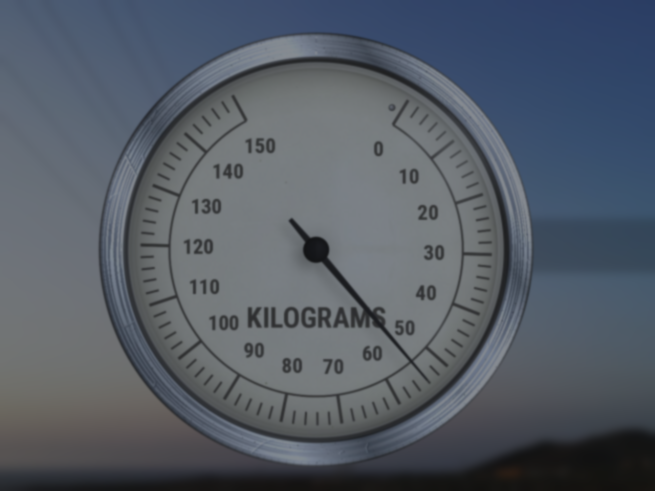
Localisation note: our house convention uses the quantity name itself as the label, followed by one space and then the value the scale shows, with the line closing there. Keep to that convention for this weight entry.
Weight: 54 kg
